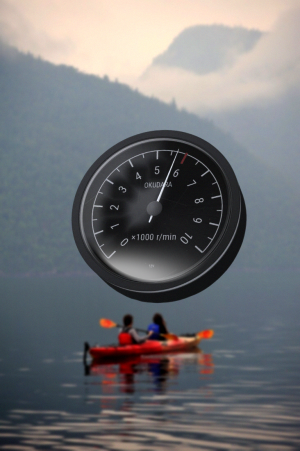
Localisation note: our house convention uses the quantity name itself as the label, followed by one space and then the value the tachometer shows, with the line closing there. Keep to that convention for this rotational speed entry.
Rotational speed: 5750 rpm
